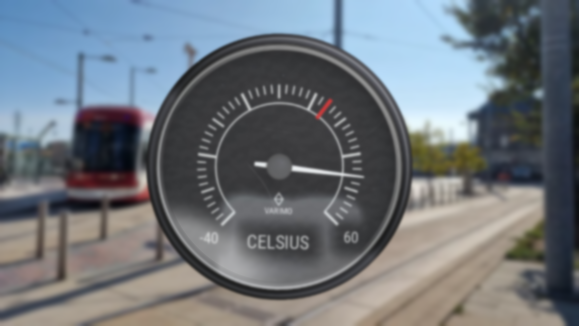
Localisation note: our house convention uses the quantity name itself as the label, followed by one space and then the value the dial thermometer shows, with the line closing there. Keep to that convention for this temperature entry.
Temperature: 46 °C
